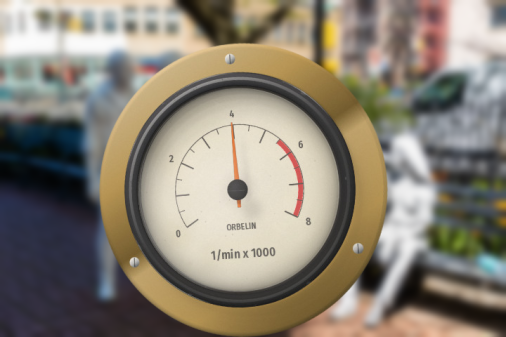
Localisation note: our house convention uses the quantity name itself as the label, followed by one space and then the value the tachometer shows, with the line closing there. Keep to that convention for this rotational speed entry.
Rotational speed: 4000 rpm
